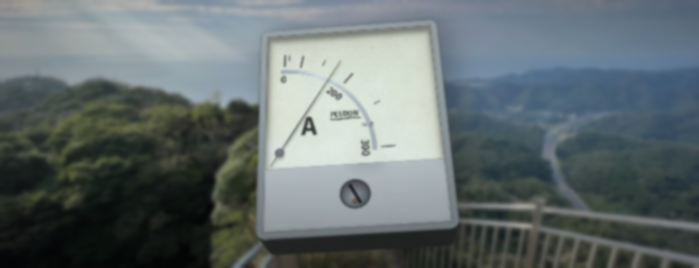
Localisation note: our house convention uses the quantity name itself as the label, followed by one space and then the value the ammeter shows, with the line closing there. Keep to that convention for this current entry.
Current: 175 A
